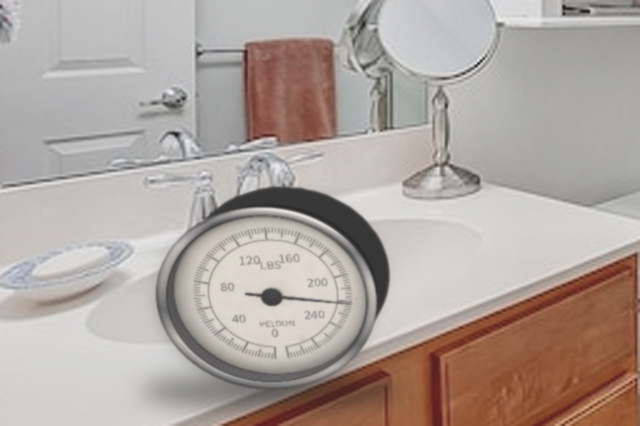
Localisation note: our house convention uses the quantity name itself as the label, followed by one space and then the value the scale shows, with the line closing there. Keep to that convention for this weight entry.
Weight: 220 lb
